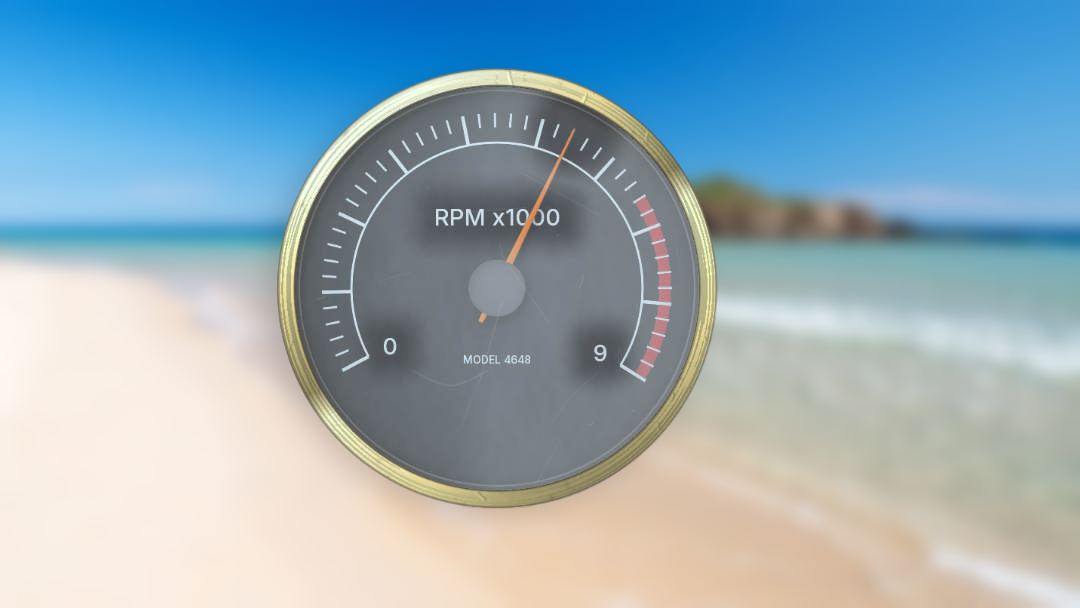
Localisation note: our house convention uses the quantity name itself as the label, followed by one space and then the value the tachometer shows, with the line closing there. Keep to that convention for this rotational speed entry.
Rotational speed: 5400 rpm
